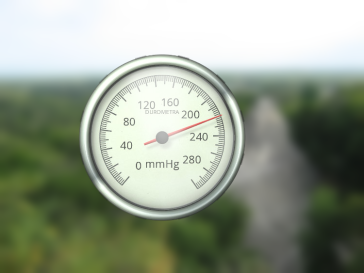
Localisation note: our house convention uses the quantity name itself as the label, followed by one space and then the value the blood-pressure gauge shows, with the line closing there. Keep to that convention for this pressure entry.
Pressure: 220 mmHg
